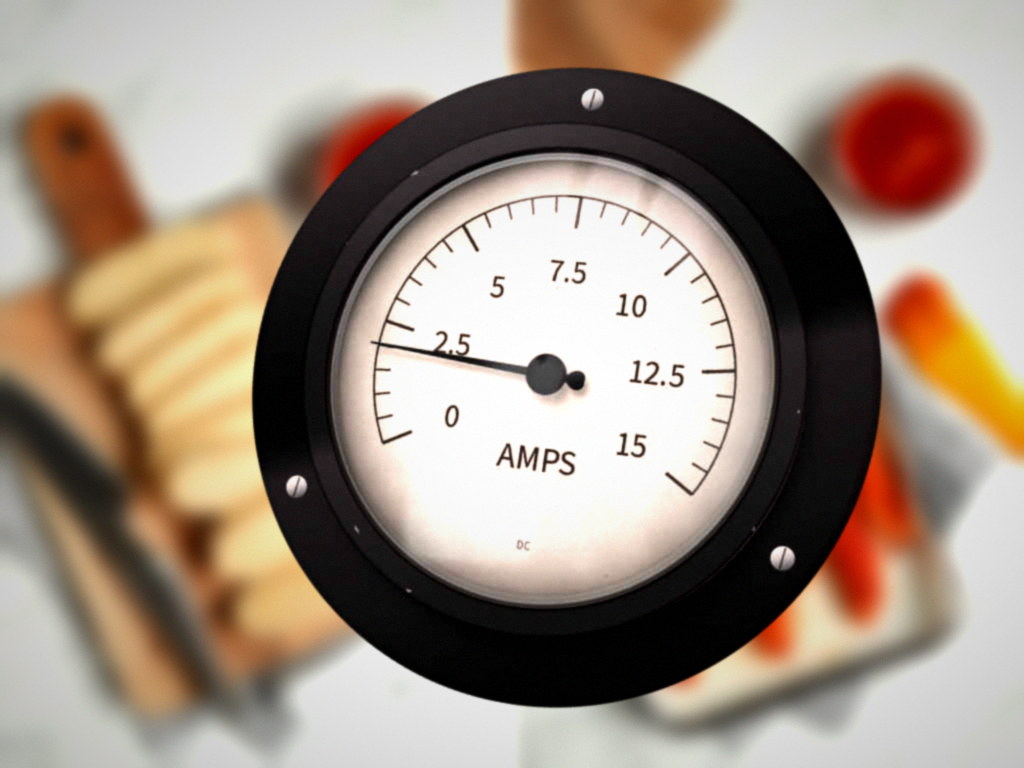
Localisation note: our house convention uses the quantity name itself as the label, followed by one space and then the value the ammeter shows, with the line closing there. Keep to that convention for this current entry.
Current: 2 A
